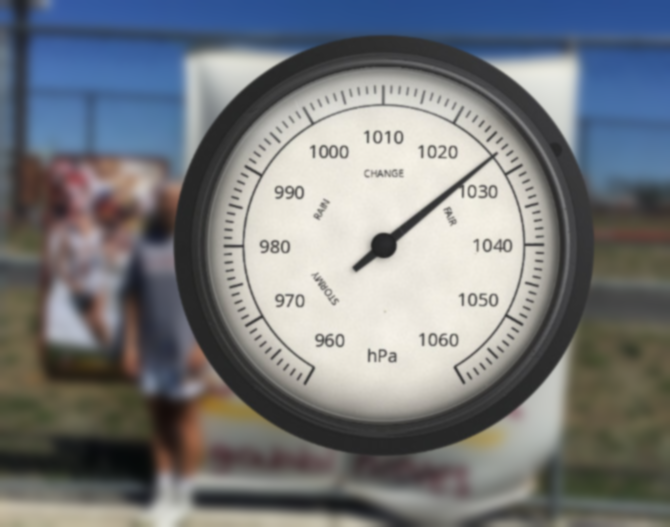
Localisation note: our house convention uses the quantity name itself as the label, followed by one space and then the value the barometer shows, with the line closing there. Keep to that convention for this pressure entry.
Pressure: 1027 hPa
